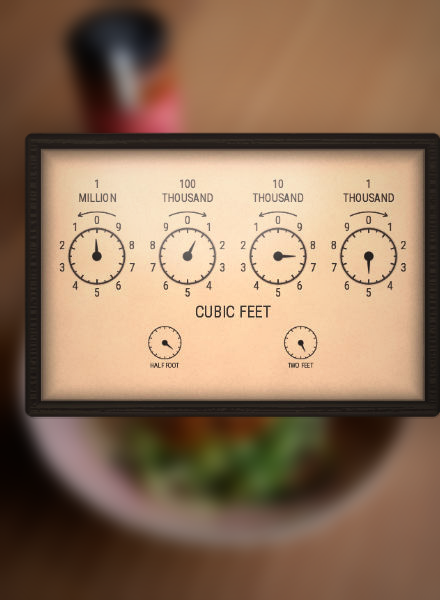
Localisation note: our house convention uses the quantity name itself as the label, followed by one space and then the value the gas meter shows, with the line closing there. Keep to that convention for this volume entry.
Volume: 7500 ft³
